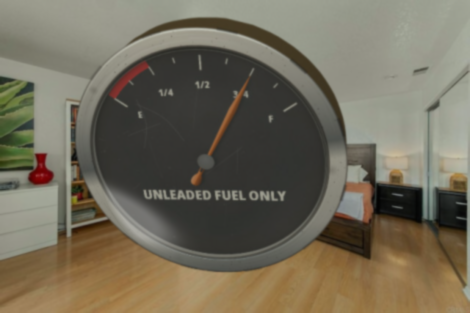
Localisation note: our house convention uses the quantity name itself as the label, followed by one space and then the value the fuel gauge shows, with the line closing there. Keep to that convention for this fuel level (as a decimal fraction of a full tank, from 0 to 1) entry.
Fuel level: 0.75
